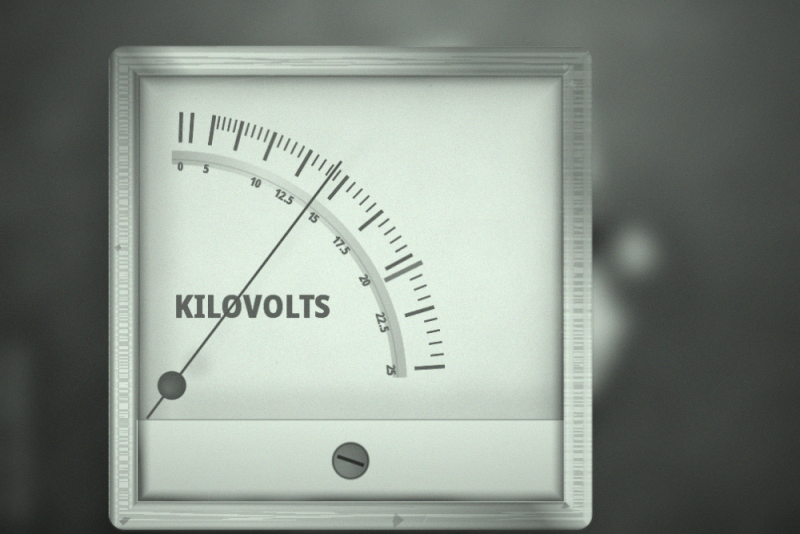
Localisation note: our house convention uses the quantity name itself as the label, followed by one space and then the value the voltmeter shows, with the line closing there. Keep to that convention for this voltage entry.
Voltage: 14.25 kV
